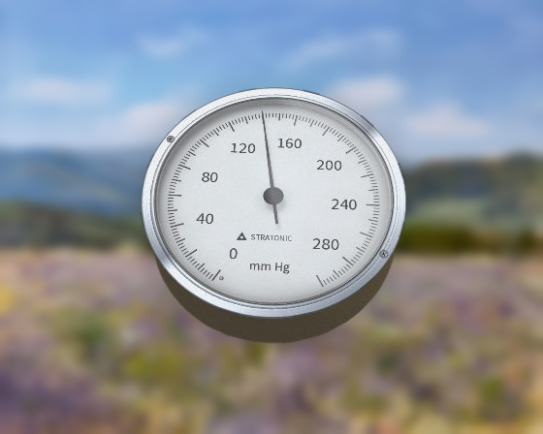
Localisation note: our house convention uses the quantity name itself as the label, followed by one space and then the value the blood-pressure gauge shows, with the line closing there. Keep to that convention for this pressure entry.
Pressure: 140 mmHg
